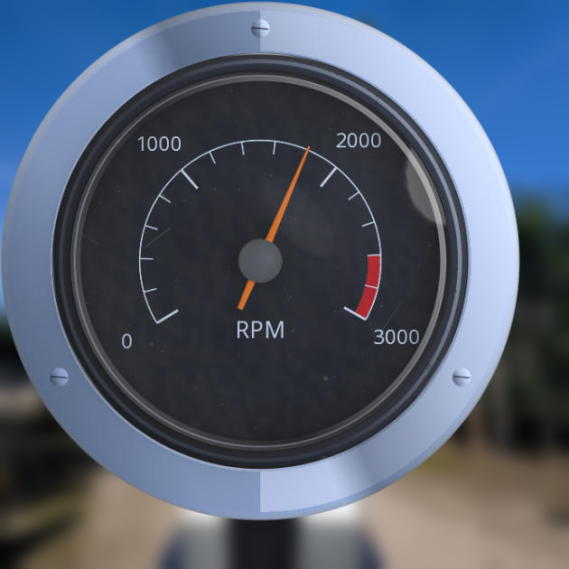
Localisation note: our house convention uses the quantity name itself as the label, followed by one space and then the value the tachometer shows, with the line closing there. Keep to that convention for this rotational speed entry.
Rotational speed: 1800 rpm
